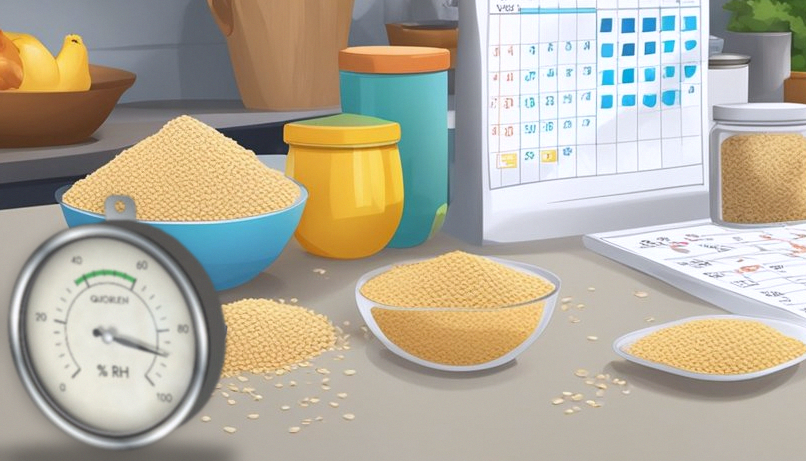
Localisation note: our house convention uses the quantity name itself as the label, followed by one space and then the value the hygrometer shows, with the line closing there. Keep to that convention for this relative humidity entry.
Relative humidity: 88 %
